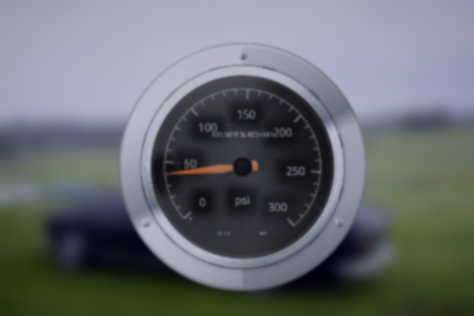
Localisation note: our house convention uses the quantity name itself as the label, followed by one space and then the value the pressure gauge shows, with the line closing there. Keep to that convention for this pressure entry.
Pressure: 40 psi
